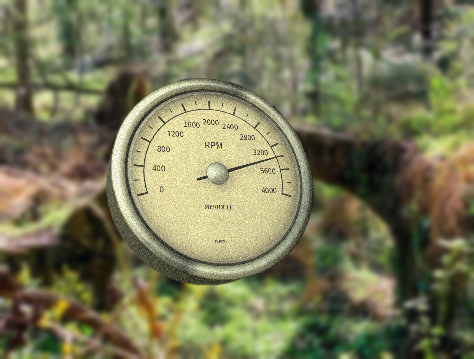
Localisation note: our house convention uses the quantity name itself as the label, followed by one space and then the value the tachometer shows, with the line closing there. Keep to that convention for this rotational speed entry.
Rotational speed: 3400 rpm
